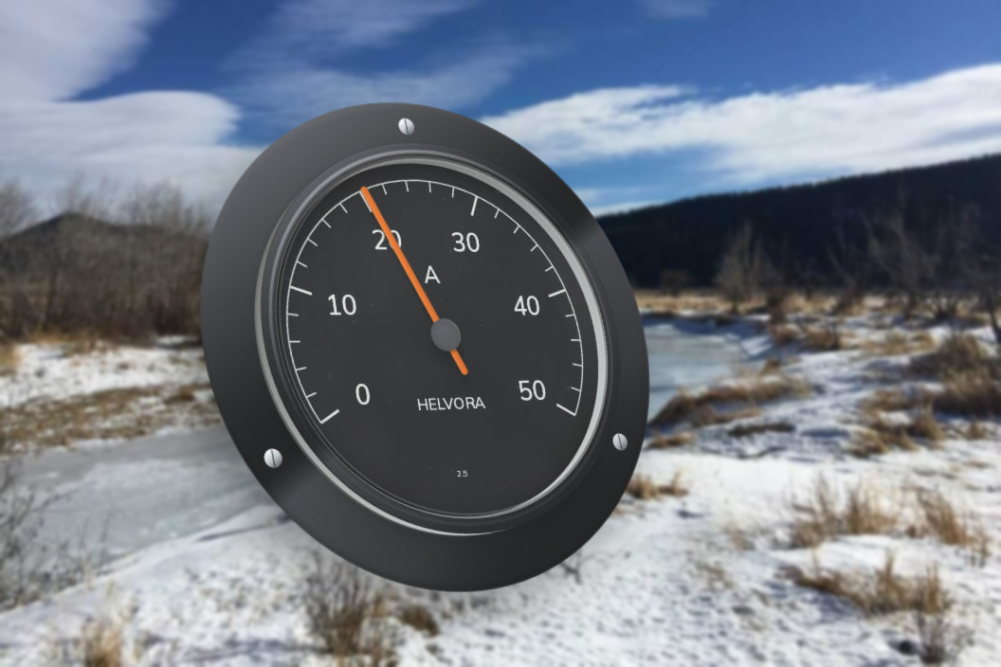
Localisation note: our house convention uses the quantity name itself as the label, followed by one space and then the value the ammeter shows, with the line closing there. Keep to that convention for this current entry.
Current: 20 A
